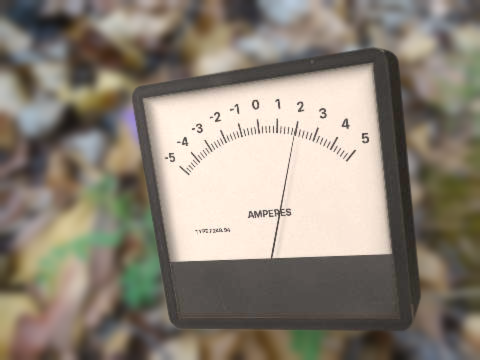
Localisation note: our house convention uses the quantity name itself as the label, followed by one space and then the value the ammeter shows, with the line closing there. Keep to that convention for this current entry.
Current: 2 A
